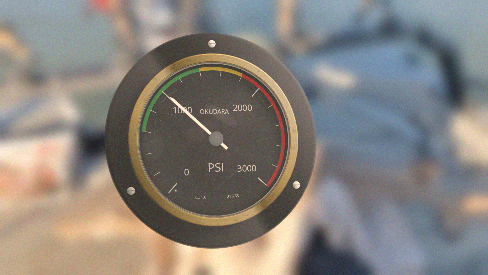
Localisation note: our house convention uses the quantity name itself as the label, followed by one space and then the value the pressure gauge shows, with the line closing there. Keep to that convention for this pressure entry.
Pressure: 1000 psi
